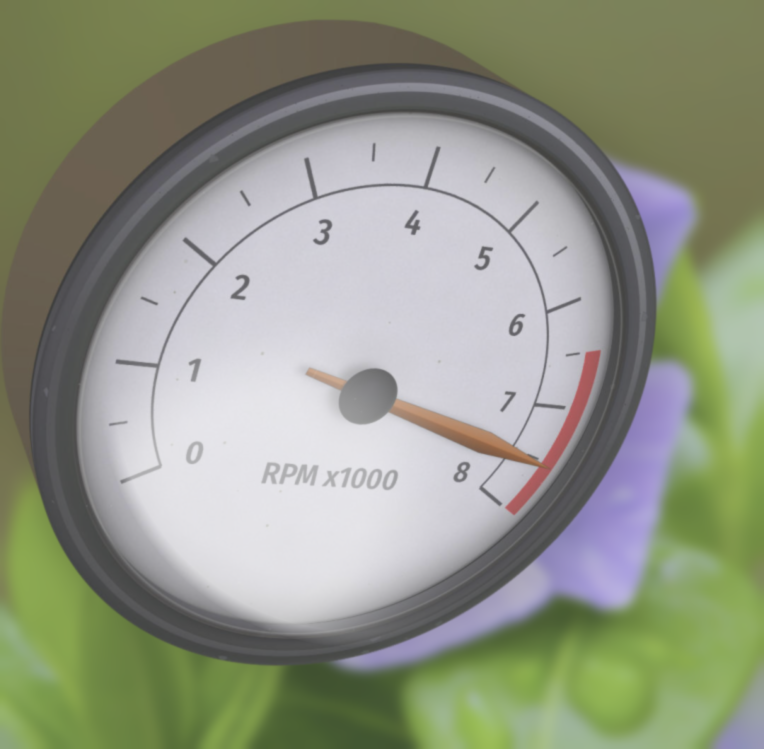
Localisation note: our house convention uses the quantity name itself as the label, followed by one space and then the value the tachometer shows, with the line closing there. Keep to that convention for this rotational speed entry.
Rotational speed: 7500 rpm
